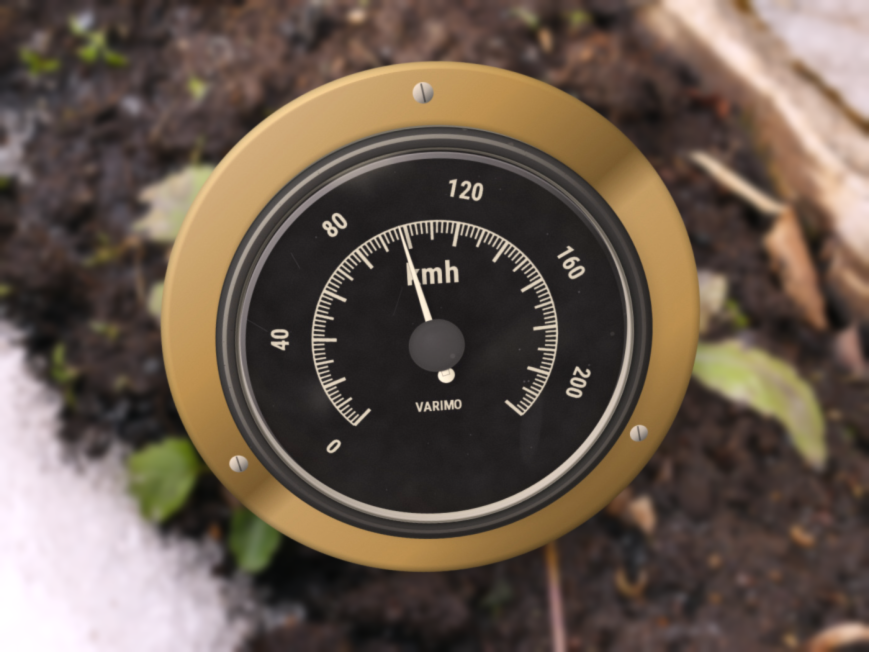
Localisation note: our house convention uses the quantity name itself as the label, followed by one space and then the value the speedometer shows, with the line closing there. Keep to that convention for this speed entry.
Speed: 98 km/h
